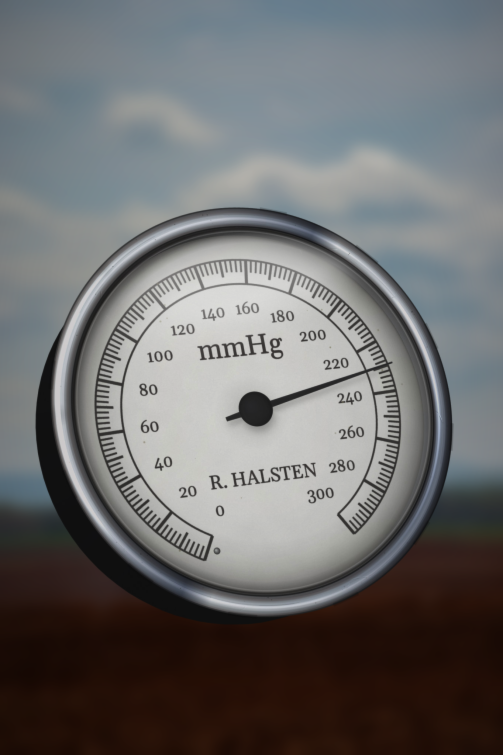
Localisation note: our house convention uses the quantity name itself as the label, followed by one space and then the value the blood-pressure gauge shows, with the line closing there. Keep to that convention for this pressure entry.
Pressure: 230 mmHg
